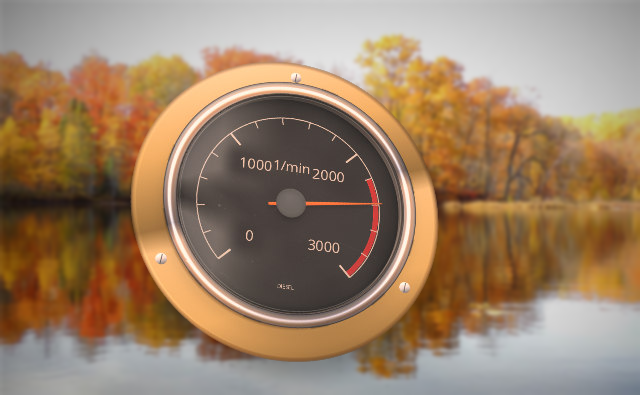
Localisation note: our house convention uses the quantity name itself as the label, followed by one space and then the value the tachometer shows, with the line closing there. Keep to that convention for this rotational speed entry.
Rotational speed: 2400 rpm
